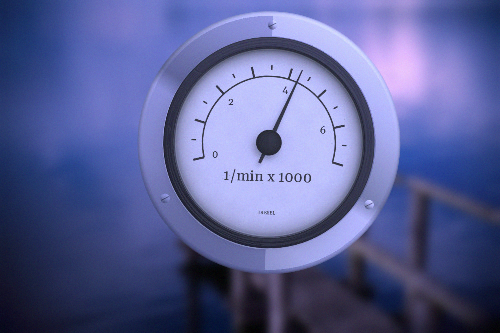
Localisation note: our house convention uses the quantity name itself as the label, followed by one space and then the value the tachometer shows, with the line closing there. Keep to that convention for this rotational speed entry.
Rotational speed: 4250 rpm
